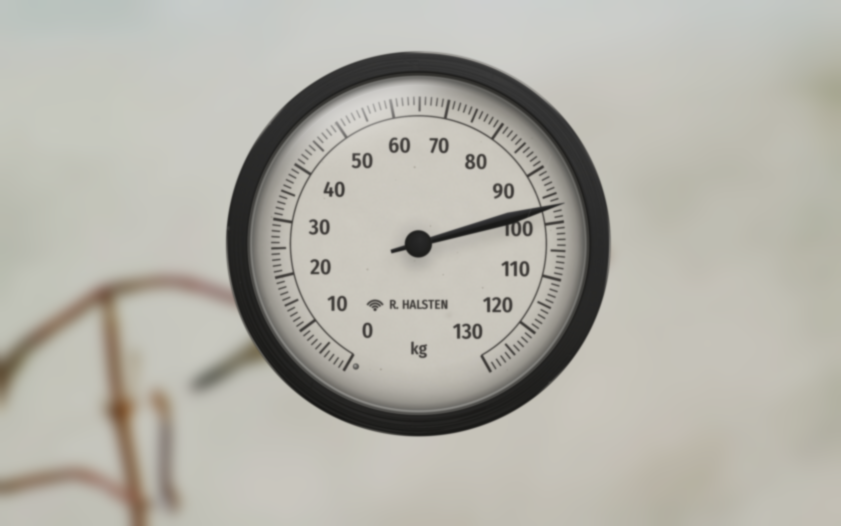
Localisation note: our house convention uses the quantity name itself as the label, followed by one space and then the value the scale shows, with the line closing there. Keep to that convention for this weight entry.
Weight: 97 kg
